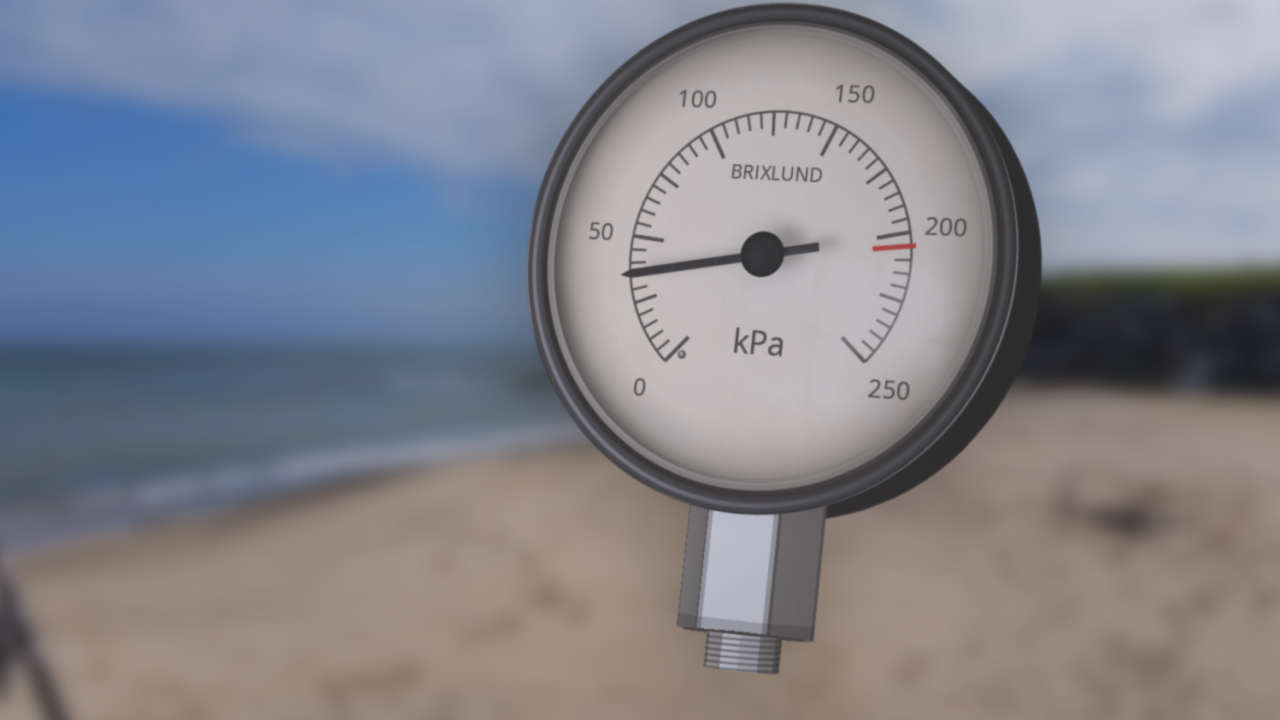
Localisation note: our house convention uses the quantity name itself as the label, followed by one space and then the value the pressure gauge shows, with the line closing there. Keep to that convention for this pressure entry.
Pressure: 35 kPa
